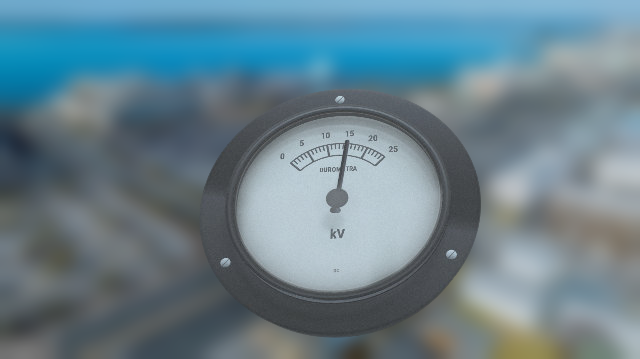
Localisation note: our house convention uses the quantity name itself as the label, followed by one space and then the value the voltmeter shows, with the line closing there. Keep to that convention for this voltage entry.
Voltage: 15 kV
